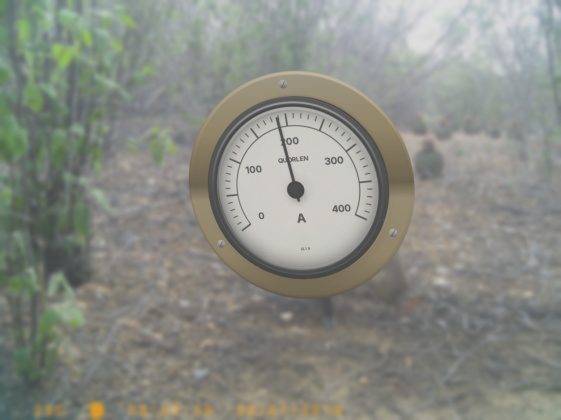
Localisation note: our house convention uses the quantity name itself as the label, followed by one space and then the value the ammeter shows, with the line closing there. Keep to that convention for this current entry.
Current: 190 A
